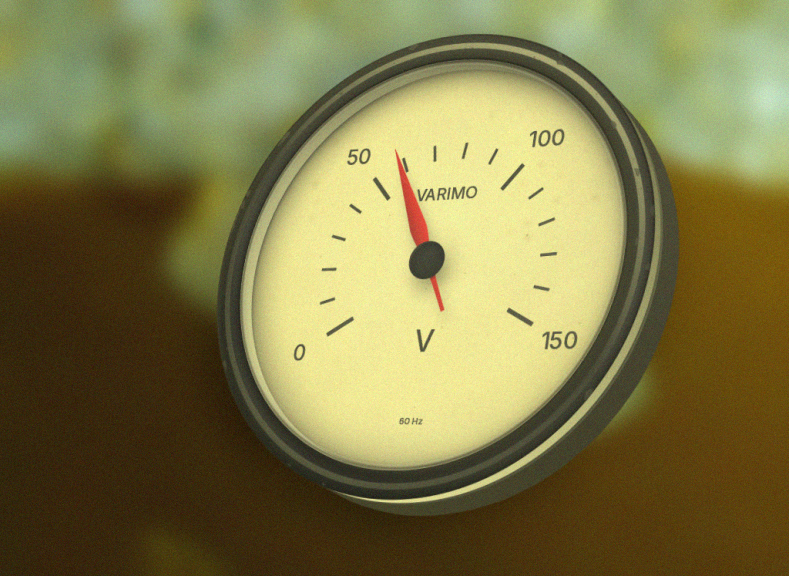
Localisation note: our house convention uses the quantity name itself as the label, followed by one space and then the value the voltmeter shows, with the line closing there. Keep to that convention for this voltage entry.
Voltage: 60 V
